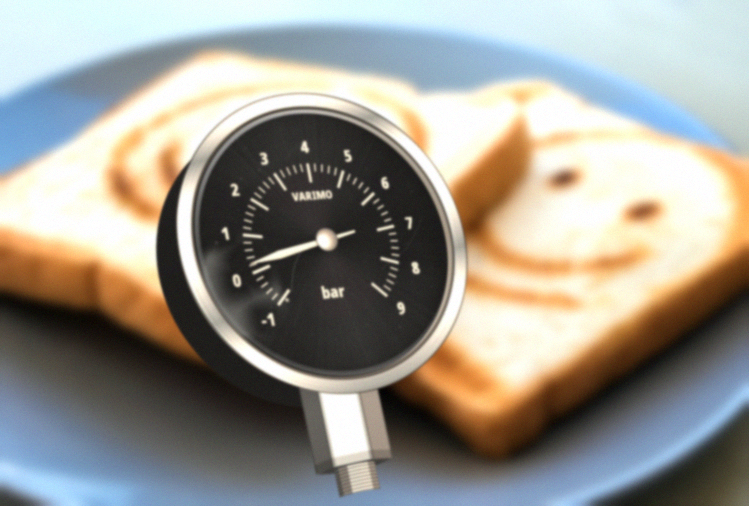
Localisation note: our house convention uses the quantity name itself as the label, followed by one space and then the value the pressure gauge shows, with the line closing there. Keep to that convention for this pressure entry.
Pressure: 0.2 bar
